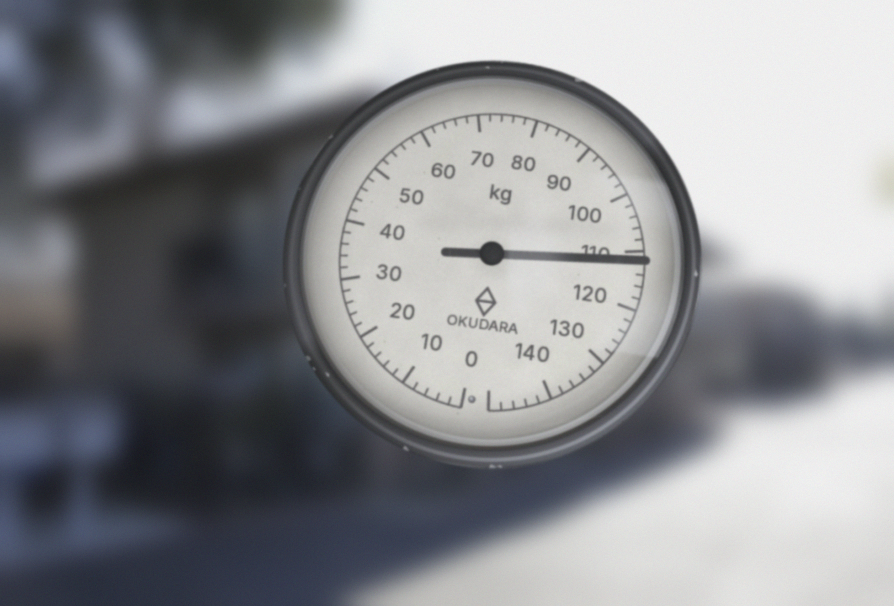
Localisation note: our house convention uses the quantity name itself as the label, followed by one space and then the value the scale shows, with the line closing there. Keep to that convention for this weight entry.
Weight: 112 kg
